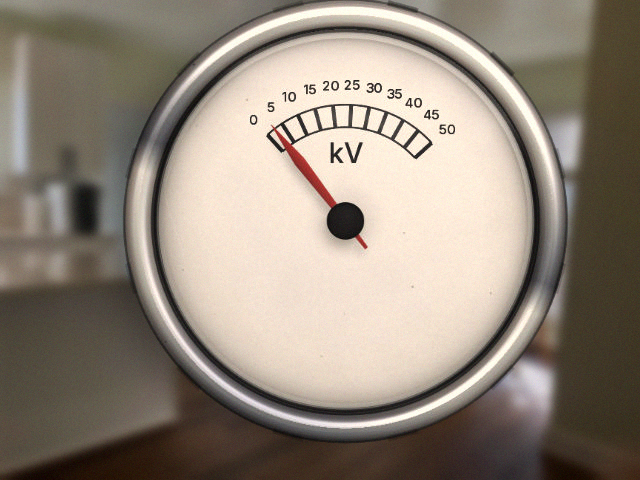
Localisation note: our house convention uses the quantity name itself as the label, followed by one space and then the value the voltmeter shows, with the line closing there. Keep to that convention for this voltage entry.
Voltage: 2.5 kV
